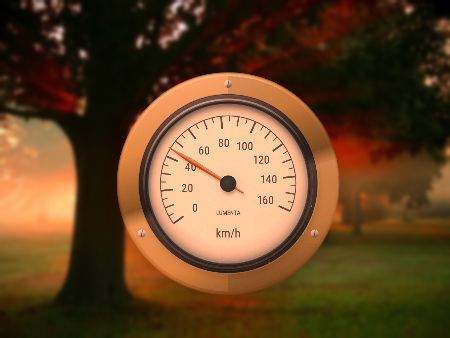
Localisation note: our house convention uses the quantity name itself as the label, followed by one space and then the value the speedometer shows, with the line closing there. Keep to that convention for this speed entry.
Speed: 45 km/h
